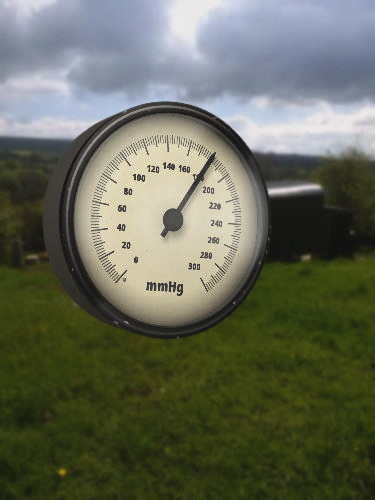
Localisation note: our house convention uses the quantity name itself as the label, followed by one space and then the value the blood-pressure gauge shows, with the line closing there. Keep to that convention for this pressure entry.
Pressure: 180 mmHg
